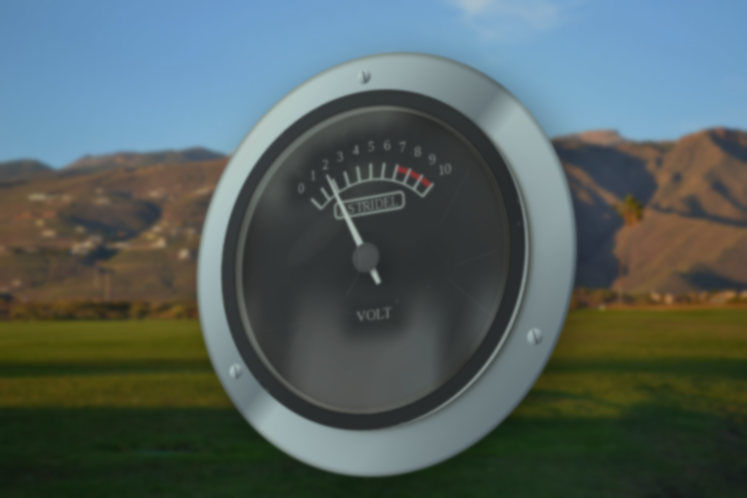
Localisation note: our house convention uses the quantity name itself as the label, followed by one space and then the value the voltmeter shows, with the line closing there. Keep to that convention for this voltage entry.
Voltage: 2 V
